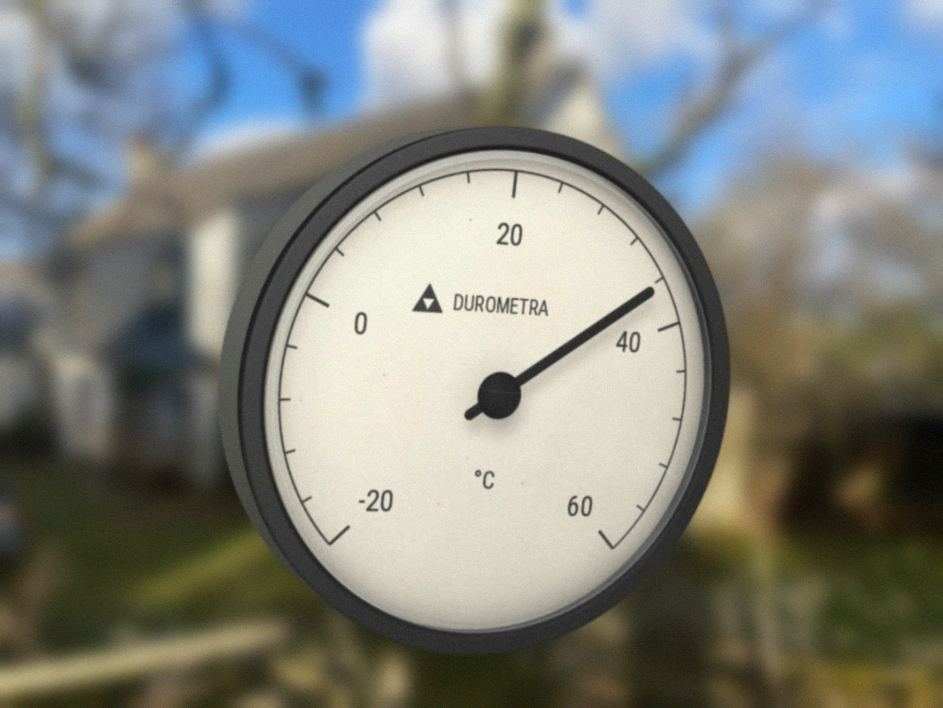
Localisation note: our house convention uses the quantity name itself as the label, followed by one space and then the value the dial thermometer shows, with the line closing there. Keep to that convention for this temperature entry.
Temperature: 36 °C
